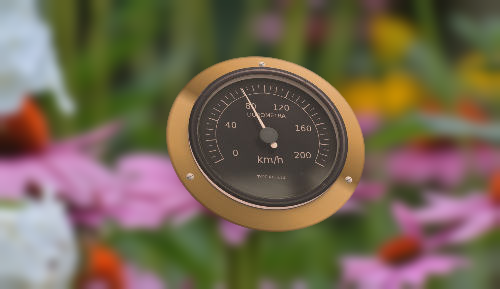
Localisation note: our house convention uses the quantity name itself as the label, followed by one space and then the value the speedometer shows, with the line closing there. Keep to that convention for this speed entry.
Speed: 80 km/h
